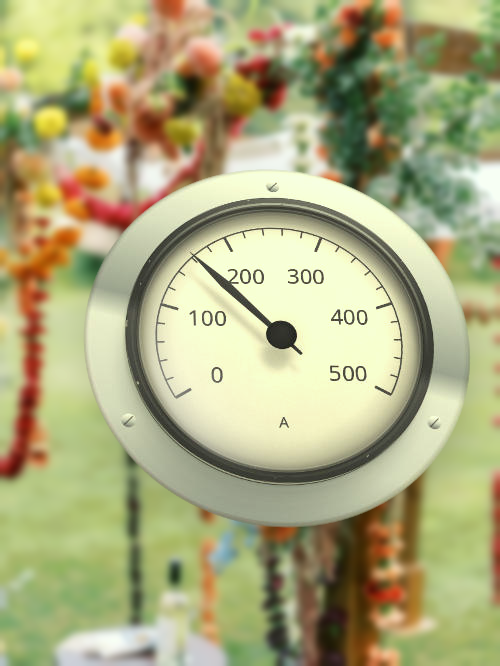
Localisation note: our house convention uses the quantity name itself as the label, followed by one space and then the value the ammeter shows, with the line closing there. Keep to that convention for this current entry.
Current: 160 A
